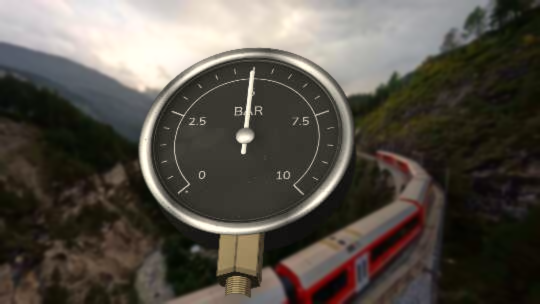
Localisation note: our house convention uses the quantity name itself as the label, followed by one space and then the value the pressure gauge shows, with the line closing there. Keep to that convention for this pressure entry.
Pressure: 5 bar
